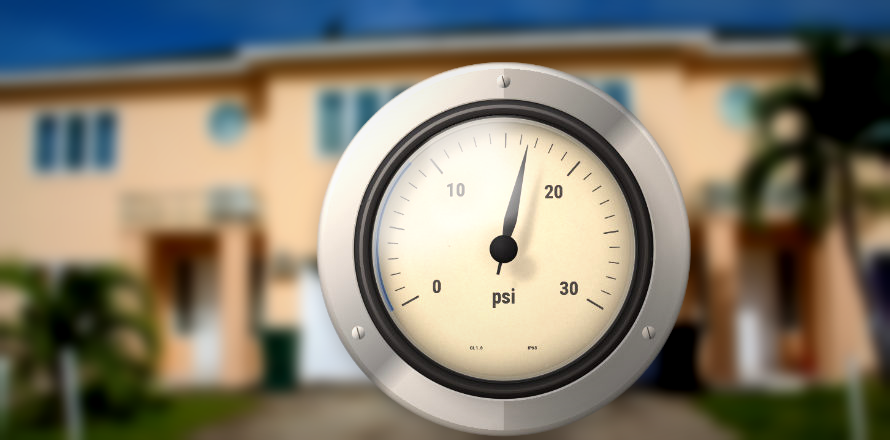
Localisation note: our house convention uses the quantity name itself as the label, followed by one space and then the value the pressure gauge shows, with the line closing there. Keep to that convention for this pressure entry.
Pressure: 16.5 psi
